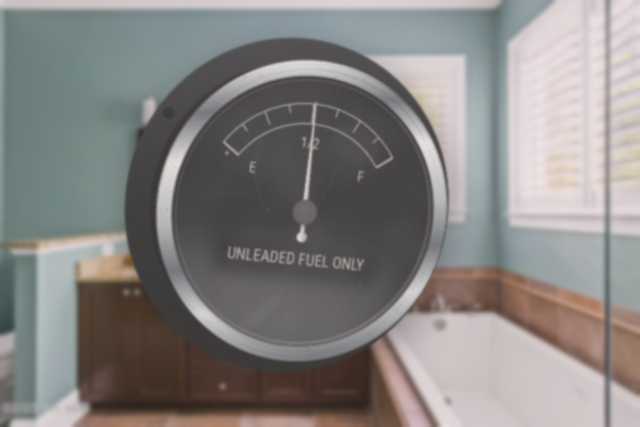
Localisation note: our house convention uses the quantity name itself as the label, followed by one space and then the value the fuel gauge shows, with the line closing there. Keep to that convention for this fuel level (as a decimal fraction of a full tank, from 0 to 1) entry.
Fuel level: 0.5
